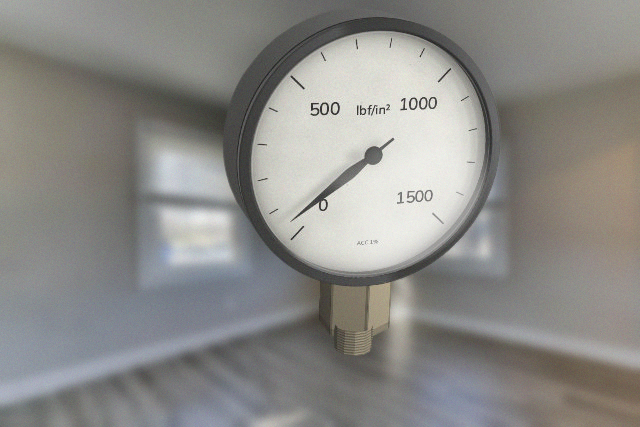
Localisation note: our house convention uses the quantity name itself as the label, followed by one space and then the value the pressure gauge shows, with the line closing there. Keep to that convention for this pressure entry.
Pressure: 50 psi
